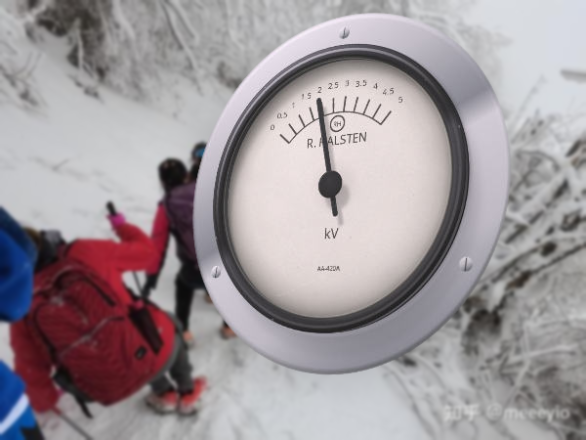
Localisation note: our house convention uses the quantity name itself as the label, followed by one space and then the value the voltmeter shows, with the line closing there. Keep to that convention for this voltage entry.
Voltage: 2 kV
